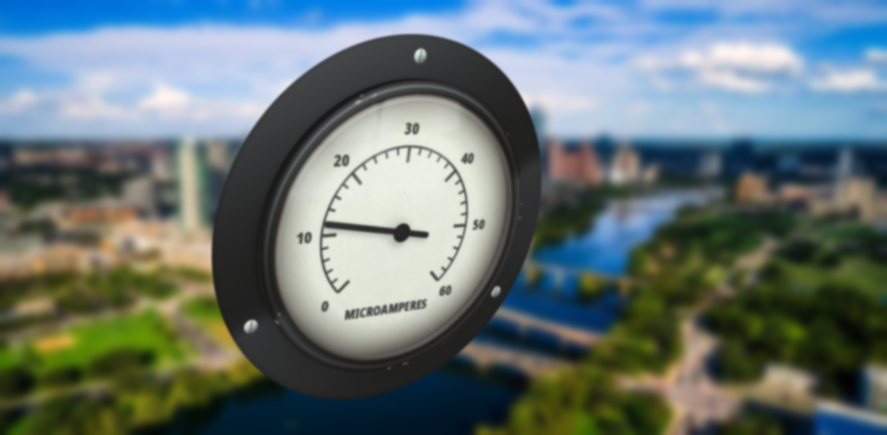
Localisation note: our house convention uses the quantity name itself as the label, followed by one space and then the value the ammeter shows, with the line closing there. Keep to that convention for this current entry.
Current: 12 µA
